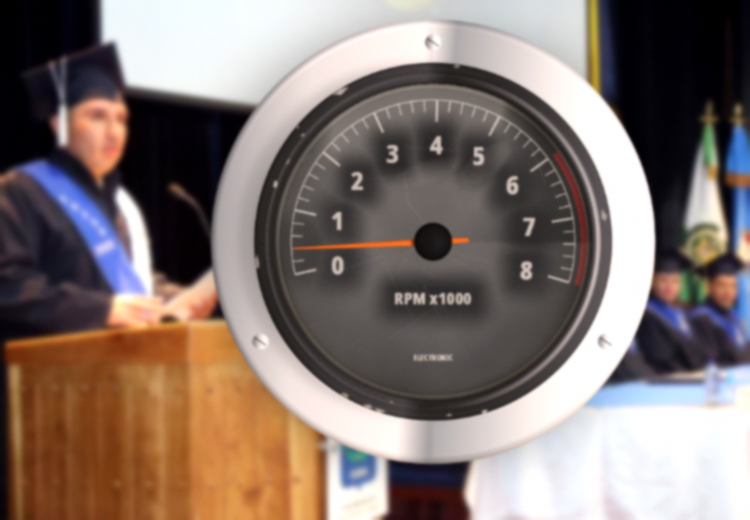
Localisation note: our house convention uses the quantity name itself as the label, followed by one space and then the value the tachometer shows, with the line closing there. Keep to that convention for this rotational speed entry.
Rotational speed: 400 rpm
